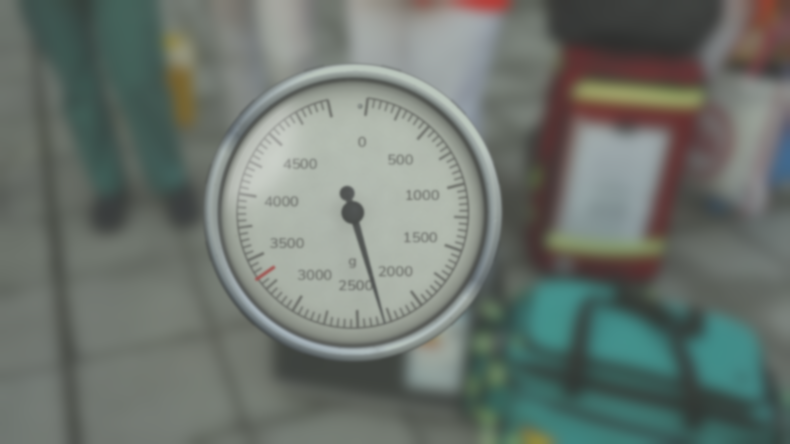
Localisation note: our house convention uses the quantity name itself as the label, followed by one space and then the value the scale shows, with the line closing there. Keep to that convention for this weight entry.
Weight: 2300 g
